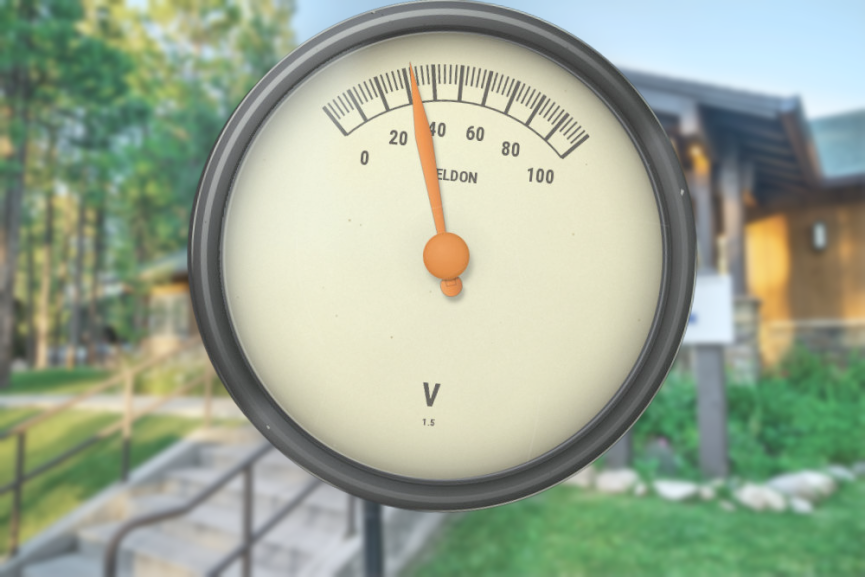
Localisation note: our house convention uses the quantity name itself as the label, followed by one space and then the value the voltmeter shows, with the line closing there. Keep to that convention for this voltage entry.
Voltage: 32 V
